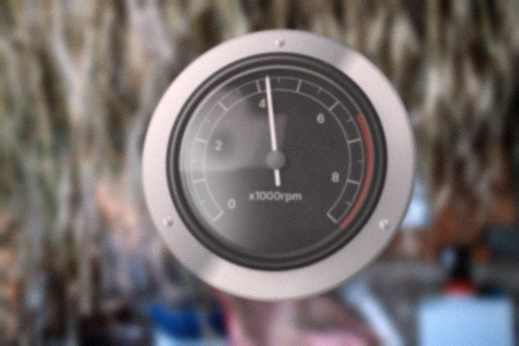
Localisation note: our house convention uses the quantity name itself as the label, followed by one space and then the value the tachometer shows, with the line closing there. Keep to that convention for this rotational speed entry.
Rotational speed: 4250 rpm
